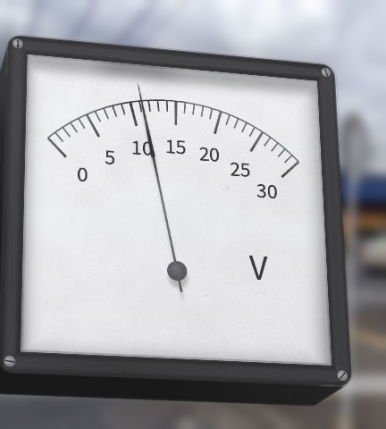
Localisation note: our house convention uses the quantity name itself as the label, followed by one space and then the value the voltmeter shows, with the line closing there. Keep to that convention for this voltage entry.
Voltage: 11 V
